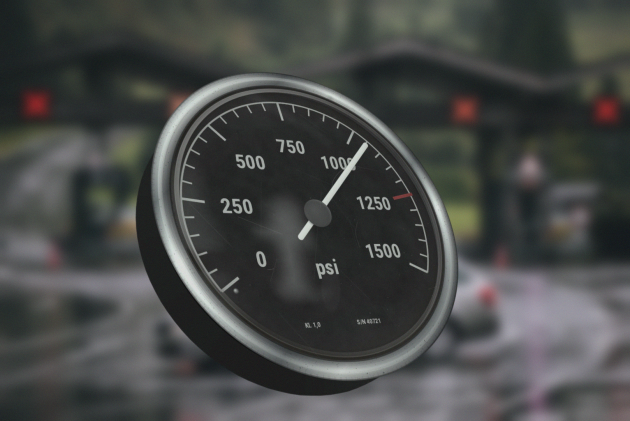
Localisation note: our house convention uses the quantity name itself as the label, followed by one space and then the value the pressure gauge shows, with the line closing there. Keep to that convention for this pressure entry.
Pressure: 1050 psi
